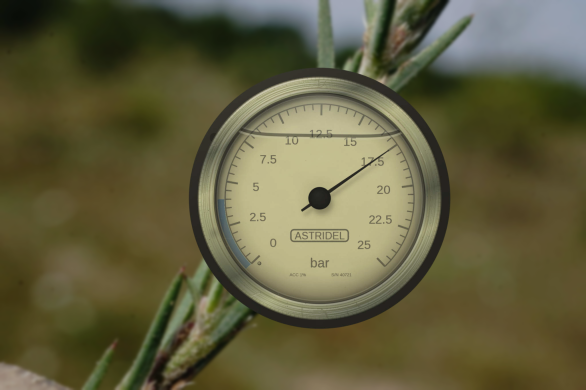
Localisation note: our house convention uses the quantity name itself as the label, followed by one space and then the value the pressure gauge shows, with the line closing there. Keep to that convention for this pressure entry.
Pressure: 17.5 bar
